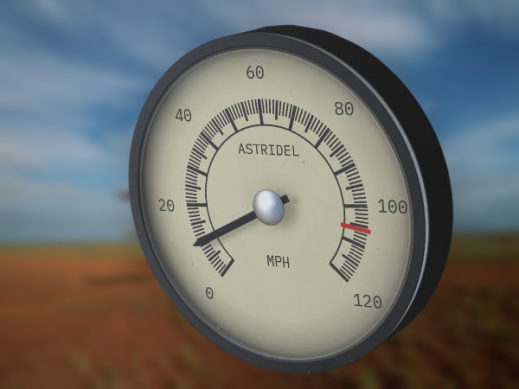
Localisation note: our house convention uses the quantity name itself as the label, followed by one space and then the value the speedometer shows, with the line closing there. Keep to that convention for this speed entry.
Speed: 10 mph
